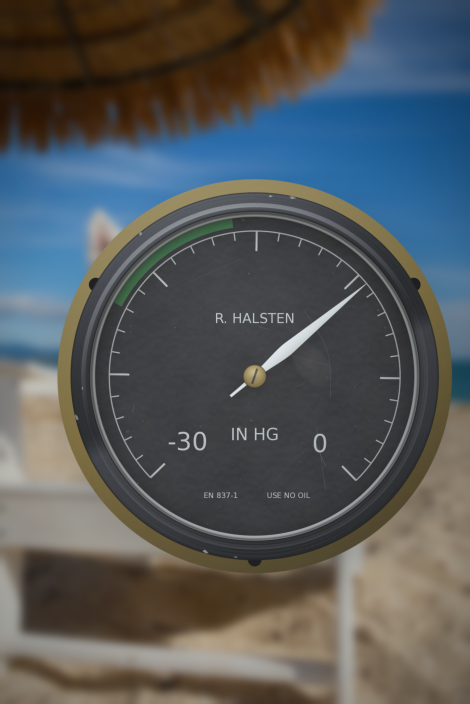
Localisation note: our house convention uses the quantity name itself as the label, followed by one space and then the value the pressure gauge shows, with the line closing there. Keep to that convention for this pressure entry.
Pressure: -9.5 inHg
